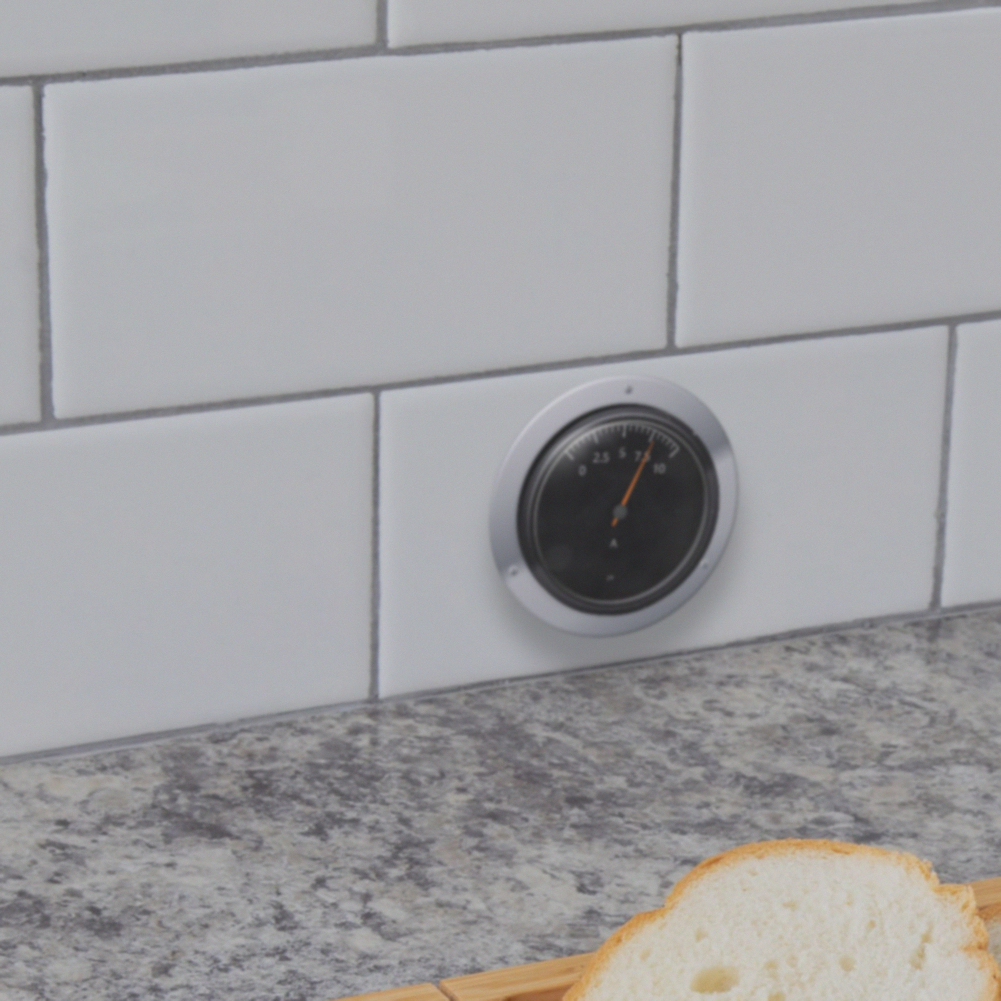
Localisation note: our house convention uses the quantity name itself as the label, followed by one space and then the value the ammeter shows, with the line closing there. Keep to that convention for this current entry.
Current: 7.5 A
